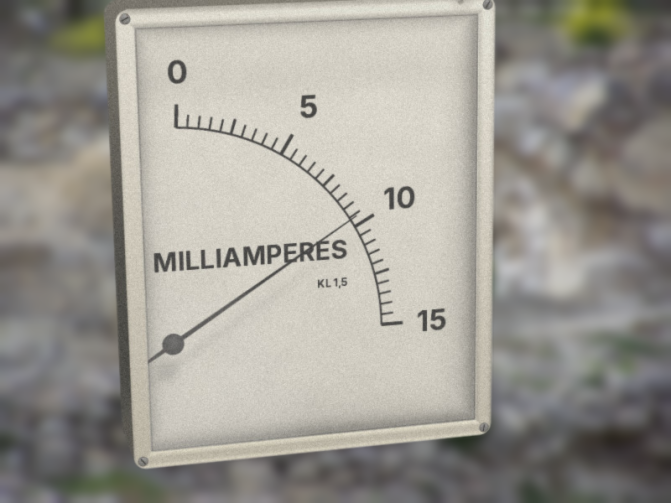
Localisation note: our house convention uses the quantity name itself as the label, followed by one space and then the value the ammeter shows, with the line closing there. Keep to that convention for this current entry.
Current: 9.5 mA
